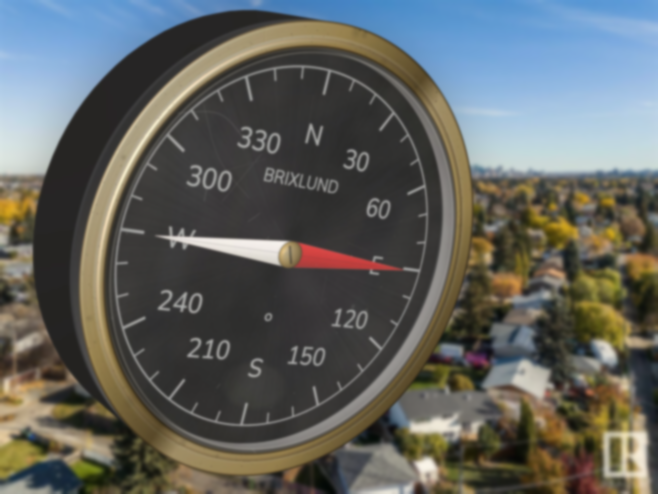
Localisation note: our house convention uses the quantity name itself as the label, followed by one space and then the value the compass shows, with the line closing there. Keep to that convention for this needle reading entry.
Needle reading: 90 °
